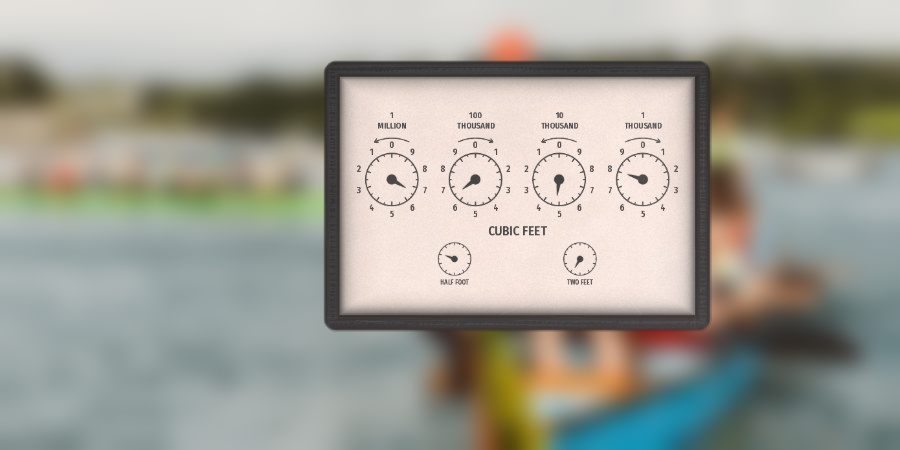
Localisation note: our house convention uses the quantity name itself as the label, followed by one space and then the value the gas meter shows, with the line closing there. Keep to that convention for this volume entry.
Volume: 664800 ft³
